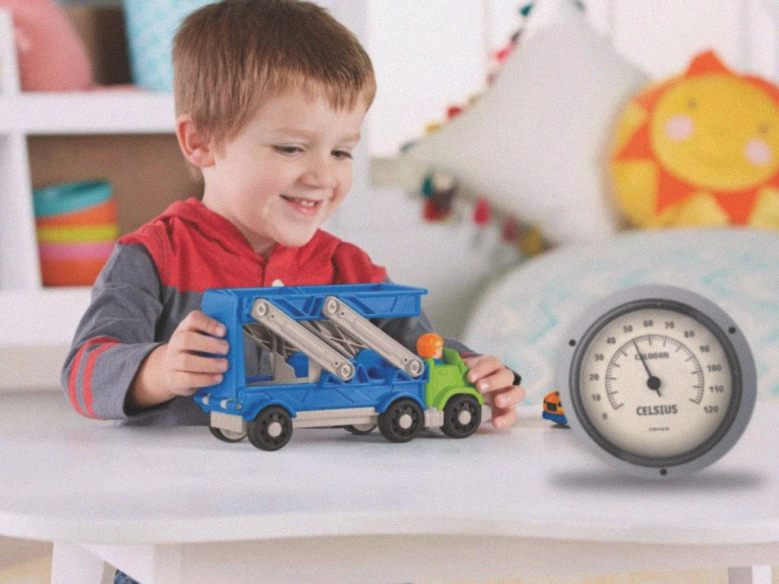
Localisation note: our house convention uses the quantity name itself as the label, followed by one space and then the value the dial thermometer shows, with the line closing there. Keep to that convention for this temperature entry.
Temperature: 50 °C
